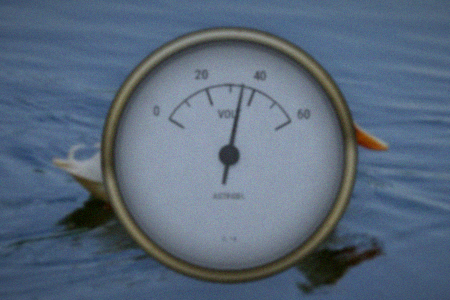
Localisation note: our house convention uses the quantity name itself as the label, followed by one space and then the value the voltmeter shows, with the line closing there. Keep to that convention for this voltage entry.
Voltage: 35 V
